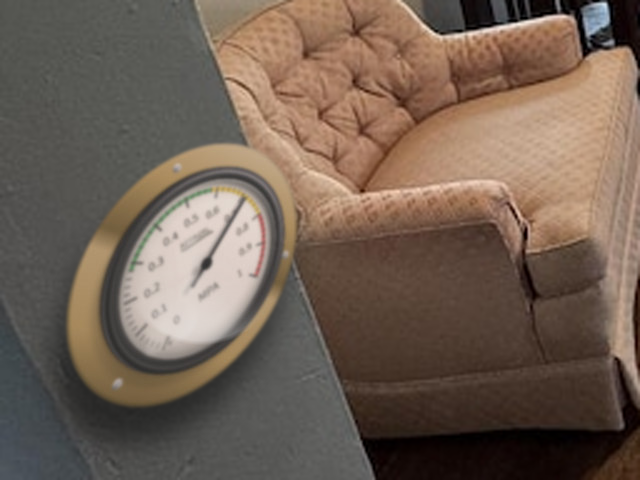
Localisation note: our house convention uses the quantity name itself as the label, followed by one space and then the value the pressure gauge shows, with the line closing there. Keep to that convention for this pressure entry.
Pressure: 0.7 MPa
